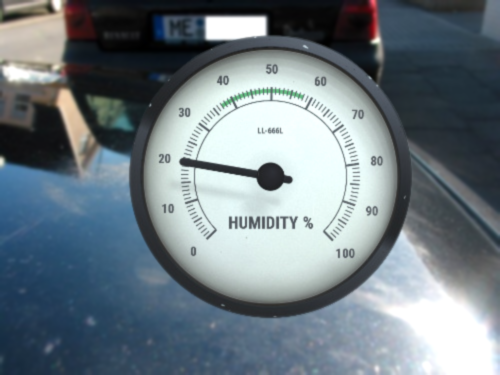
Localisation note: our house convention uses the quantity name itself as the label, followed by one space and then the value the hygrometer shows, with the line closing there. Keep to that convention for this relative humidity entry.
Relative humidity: 20 %
